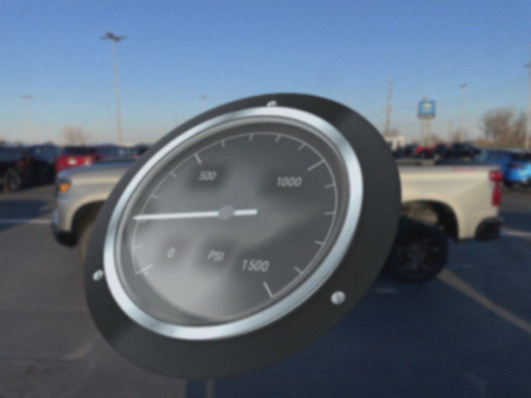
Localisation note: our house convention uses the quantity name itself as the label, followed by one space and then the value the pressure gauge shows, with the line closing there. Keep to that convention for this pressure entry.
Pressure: 200 psi
